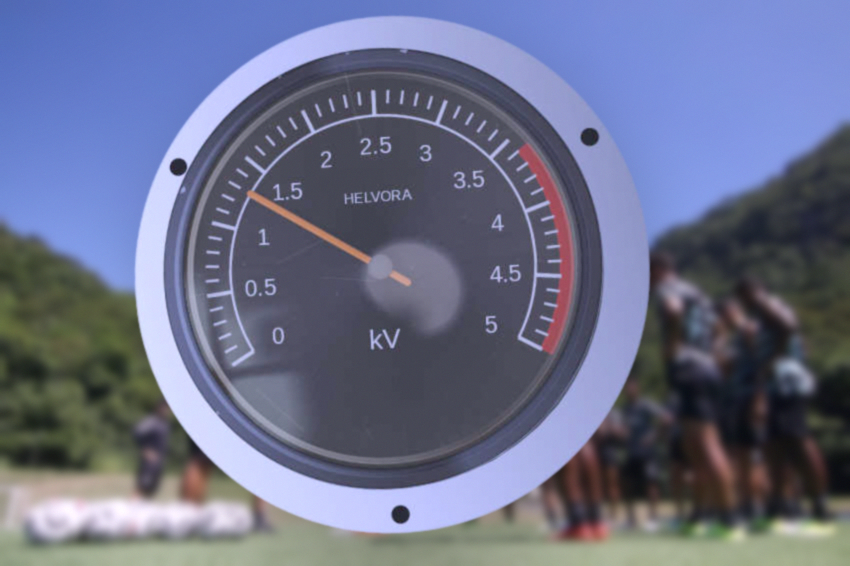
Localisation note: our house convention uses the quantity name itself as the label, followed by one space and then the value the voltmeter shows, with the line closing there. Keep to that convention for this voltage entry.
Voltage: 1.3 kV
